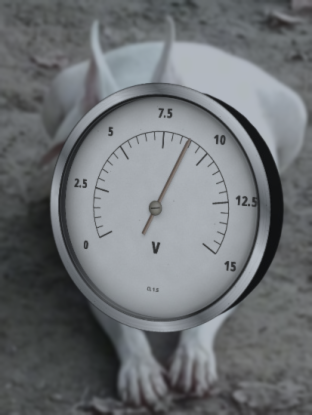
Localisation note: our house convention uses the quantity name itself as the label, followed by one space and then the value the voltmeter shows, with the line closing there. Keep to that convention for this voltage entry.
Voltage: 9 V
